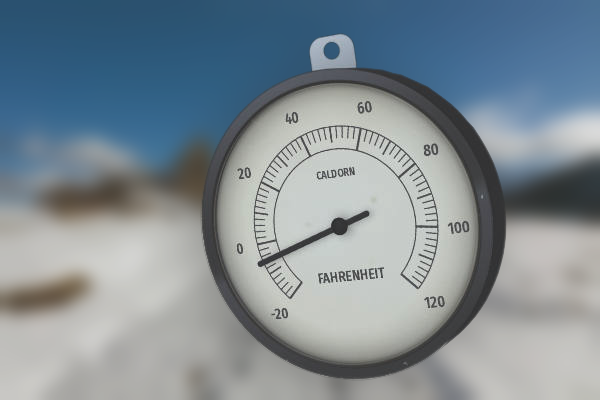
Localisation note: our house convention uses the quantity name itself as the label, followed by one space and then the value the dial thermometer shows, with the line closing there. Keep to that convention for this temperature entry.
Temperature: -6 °F
